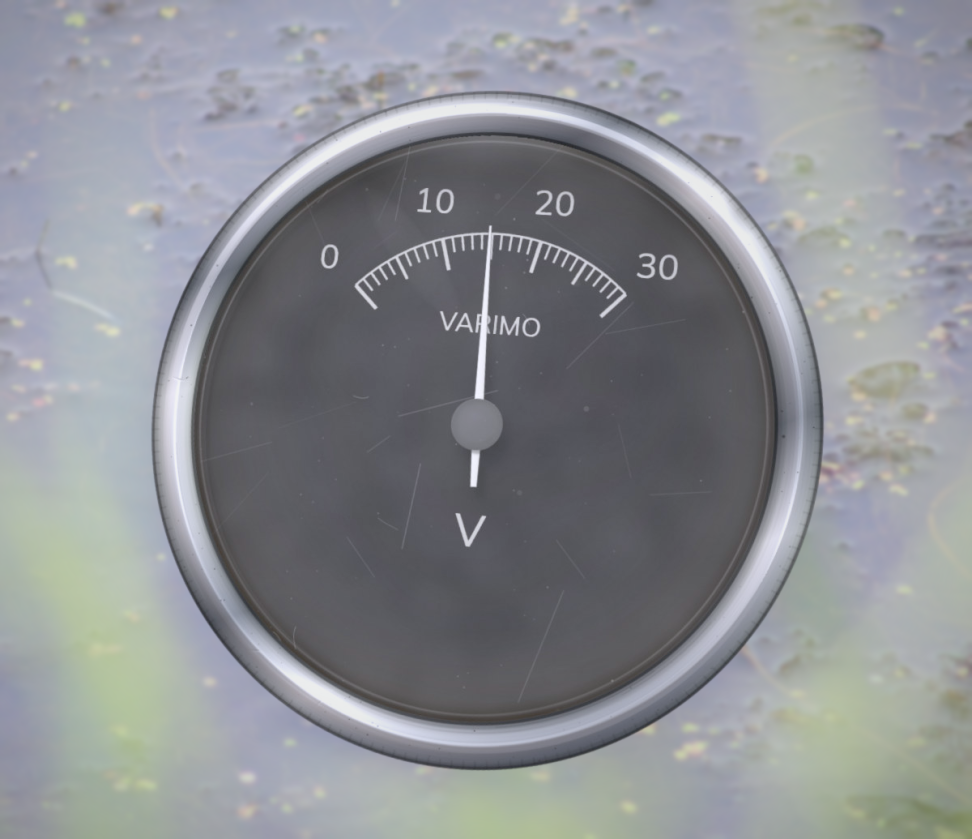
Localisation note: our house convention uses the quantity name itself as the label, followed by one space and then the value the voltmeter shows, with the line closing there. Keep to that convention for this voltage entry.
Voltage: 15 V
